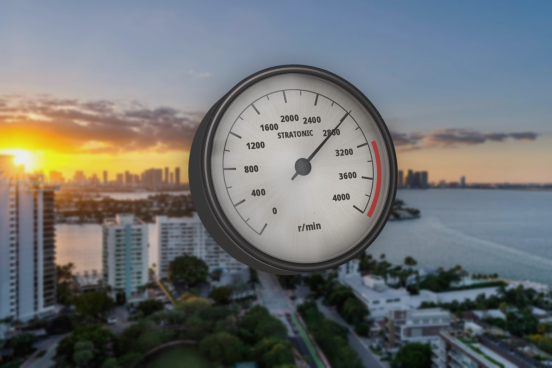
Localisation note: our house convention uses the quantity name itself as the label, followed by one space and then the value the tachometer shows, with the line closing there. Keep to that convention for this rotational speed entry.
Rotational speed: 2800 rpm
